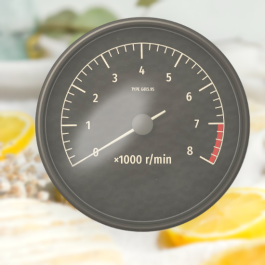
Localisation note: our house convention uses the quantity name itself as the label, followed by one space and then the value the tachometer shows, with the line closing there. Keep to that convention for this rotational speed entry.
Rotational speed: 0 rpm
